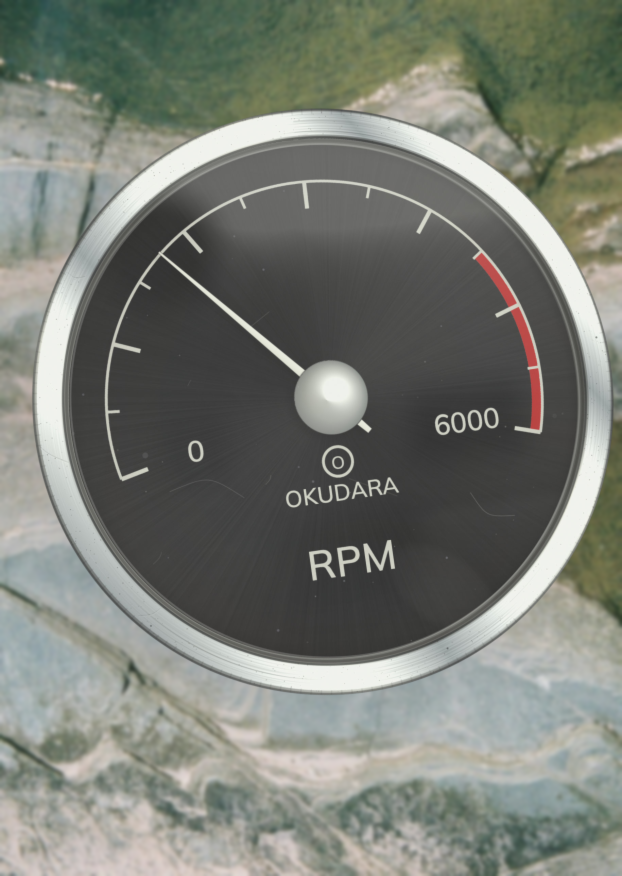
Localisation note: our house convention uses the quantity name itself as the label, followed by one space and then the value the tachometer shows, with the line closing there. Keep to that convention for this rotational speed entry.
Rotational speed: 1750 rpm
